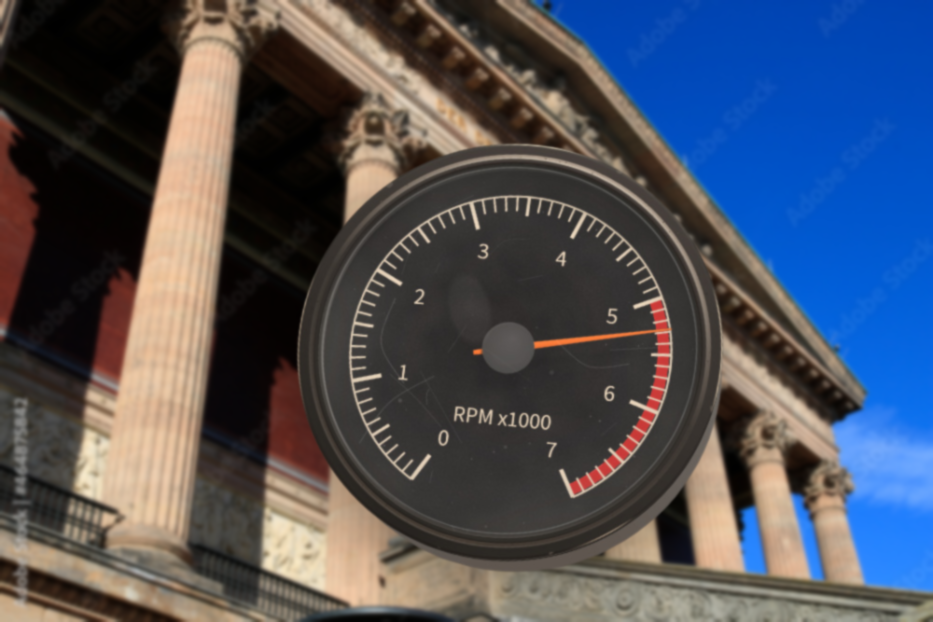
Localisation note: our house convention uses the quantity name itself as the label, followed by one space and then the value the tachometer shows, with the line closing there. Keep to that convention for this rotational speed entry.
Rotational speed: 5300 rpm
